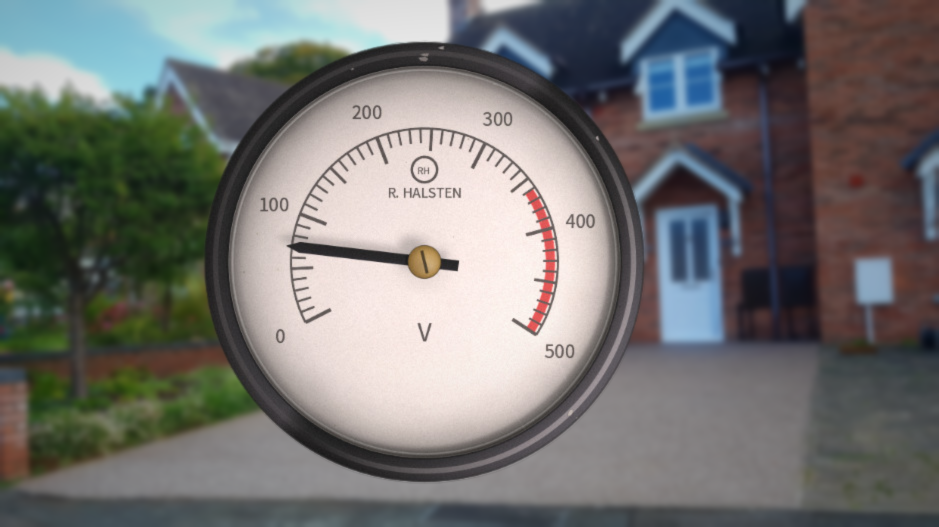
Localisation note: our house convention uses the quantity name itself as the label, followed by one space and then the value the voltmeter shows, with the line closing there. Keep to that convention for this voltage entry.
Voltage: 70 V
